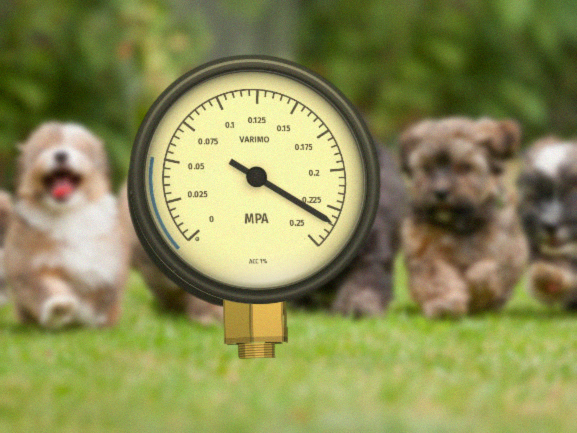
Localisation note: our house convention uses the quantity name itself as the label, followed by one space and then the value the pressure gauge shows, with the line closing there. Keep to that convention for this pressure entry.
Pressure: 0.235 MPa
